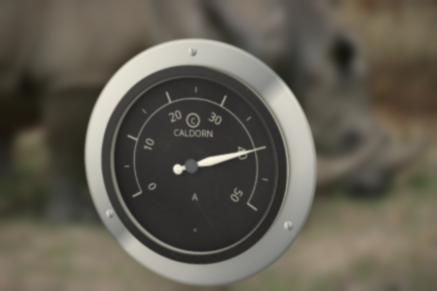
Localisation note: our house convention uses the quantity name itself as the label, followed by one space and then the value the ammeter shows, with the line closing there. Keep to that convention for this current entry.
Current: 40 A
